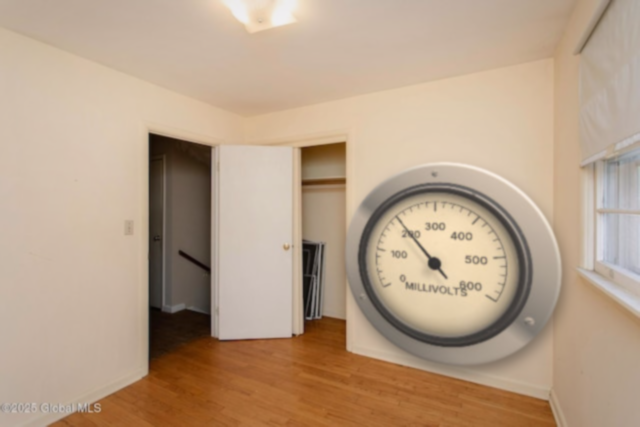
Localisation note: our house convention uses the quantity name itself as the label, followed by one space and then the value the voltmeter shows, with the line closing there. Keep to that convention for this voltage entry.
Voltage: 200 mV
